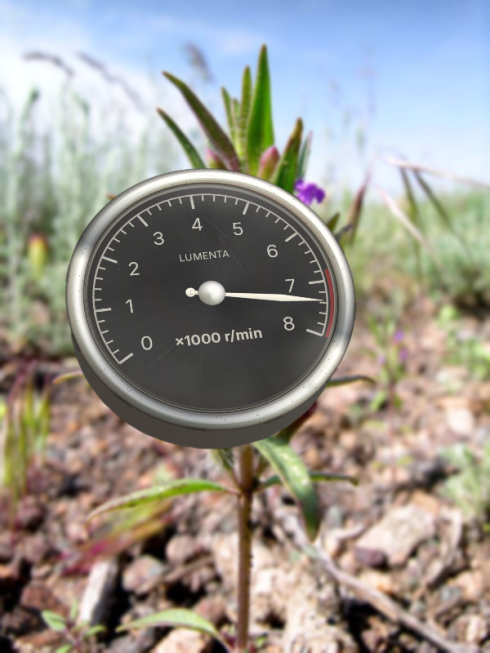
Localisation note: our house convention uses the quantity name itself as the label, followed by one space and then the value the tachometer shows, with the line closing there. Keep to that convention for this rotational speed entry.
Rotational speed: 7400 rpm
